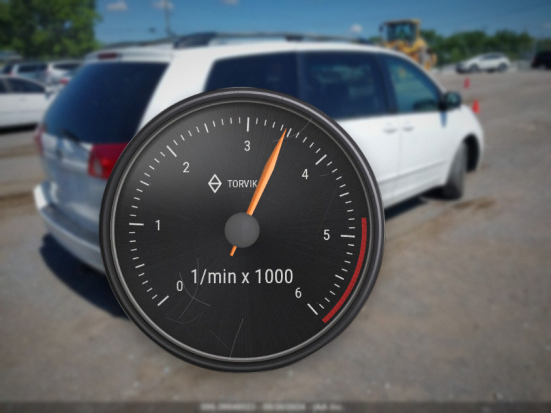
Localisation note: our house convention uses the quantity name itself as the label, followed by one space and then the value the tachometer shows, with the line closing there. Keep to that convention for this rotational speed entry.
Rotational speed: 3450 rpm
